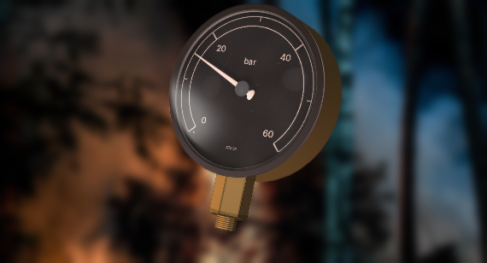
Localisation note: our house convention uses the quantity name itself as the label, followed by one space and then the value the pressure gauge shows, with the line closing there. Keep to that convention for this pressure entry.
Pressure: 15 bar
